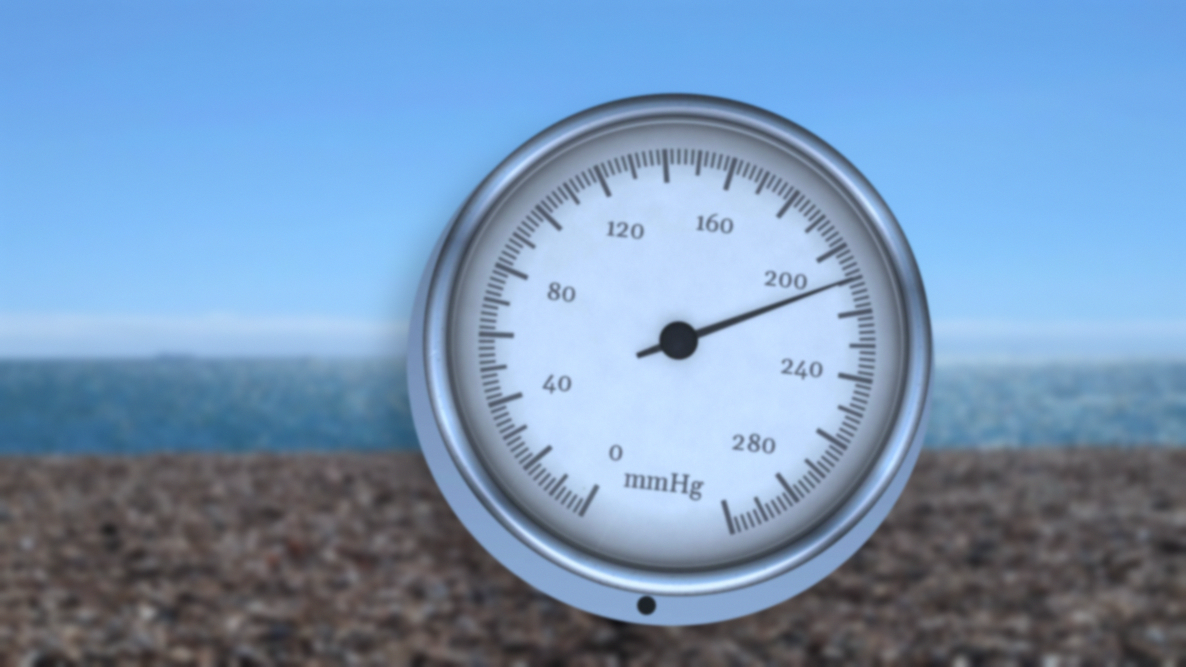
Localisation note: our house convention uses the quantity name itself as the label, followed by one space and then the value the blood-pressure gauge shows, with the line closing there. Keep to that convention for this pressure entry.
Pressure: 210 mmHg
